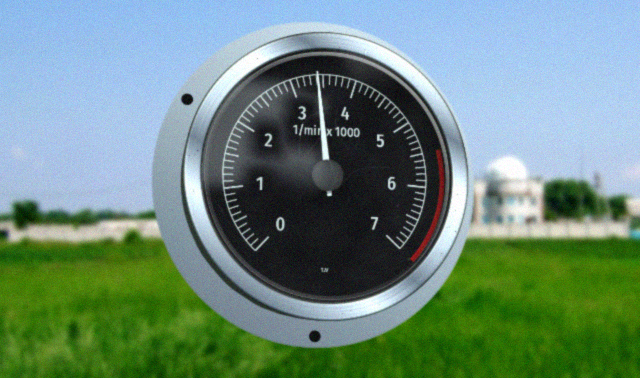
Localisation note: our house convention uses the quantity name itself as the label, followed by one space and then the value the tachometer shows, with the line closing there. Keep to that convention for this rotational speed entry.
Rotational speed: 3400 rpm
